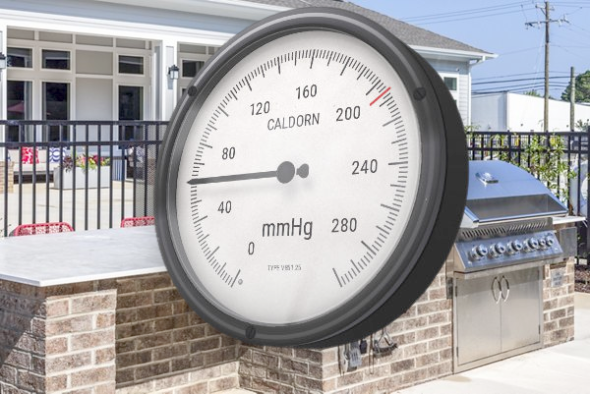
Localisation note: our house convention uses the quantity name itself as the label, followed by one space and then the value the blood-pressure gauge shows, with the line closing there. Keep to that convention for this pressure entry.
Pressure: 60 mmHg
